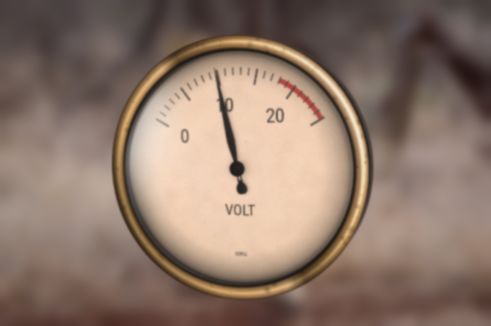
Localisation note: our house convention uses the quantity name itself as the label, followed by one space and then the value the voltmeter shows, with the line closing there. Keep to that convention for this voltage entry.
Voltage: 10 V
